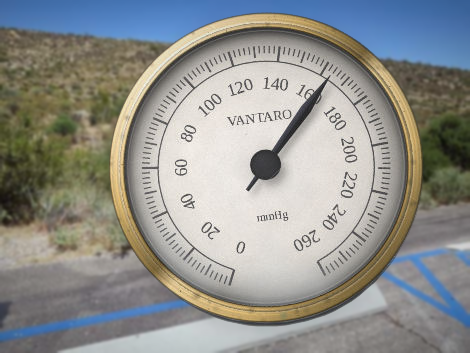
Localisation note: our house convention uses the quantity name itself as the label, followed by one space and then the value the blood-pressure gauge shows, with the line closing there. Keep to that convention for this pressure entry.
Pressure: 164 mmHg
